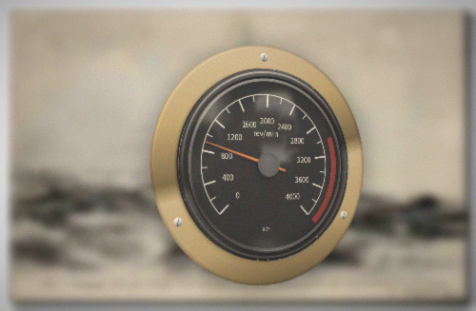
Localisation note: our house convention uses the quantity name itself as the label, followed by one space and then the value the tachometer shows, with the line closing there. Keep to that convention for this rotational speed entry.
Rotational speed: 900 rpm
